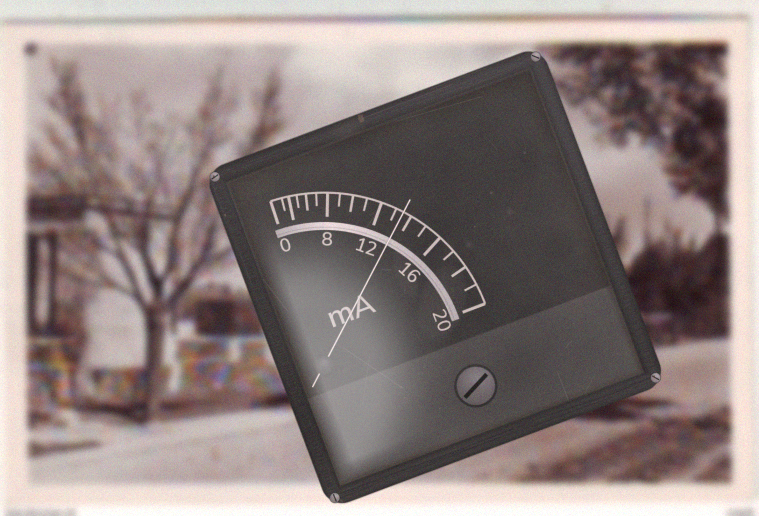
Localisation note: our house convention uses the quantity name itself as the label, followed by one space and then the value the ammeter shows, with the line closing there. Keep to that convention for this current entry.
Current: 13.5 mA
